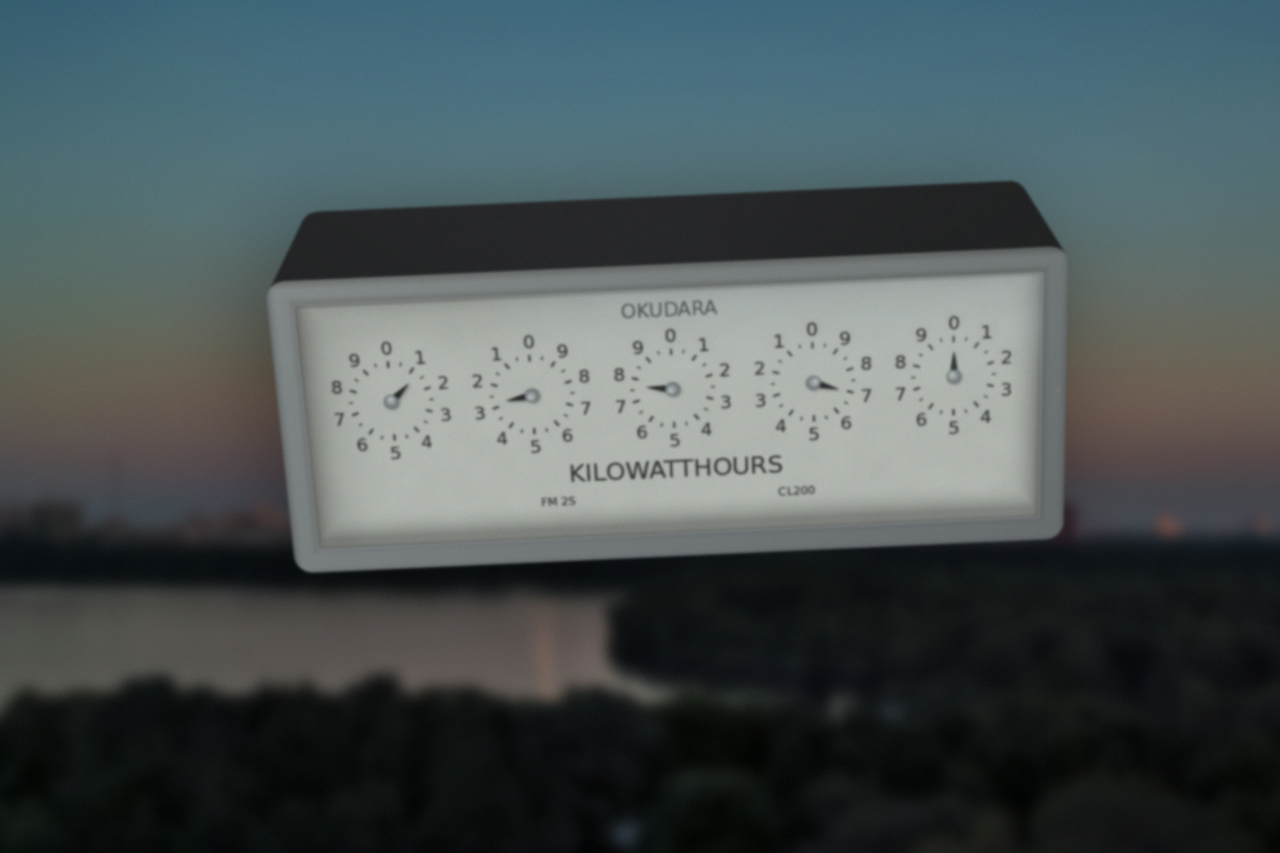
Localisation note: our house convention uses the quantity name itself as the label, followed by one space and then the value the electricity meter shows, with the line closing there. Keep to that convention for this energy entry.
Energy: 12770 kWh
